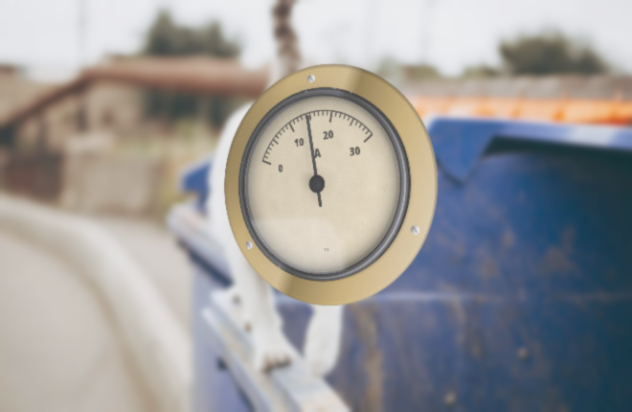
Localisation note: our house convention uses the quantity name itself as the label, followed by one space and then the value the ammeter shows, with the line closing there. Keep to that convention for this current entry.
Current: 15 A
